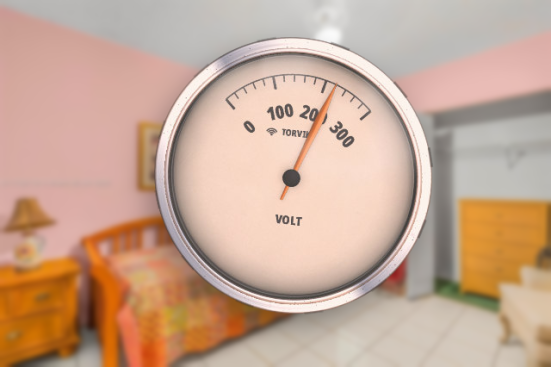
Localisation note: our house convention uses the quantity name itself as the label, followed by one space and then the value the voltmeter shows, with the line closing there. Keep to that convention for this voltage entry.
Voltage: 220 V
